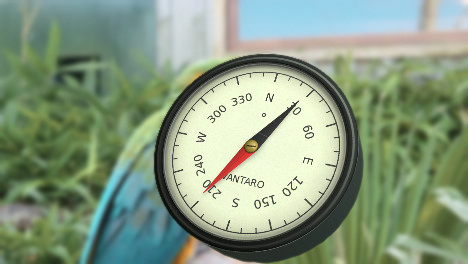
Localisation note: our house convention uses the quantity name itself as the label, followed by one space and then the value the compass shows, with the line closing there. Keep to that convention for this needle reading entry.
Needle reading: 210 °
